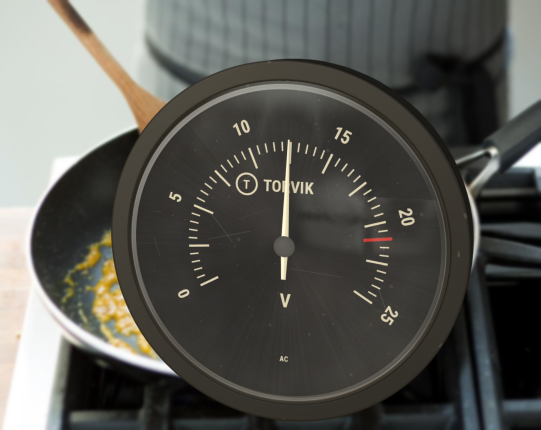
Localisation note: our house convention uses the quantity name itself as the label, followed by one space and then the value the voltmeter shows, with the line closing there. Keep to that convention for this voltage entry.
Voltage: 12.5 V
